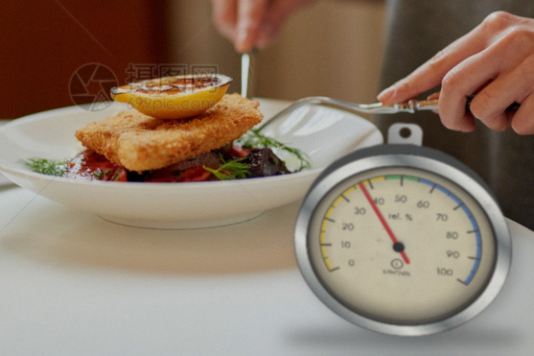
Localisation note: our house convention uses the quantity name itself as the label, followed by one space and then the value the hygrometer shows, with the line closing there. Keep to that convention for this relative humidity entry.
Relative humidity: 37.5 %
